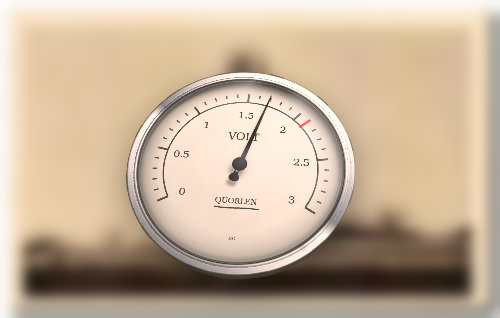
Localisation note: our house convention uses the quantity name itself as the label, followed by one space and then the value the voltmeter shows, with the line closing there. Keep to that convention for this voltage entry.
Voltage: 1.7 V
